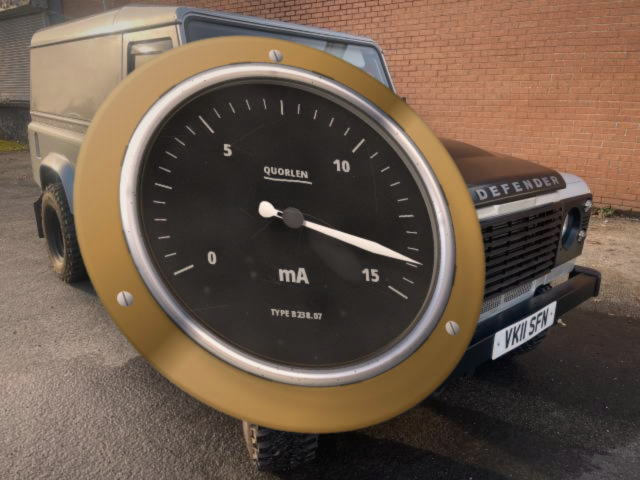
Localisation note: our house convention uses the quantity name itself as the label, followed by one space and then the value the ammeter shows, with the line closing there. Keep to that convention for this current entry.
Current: 14 mA
